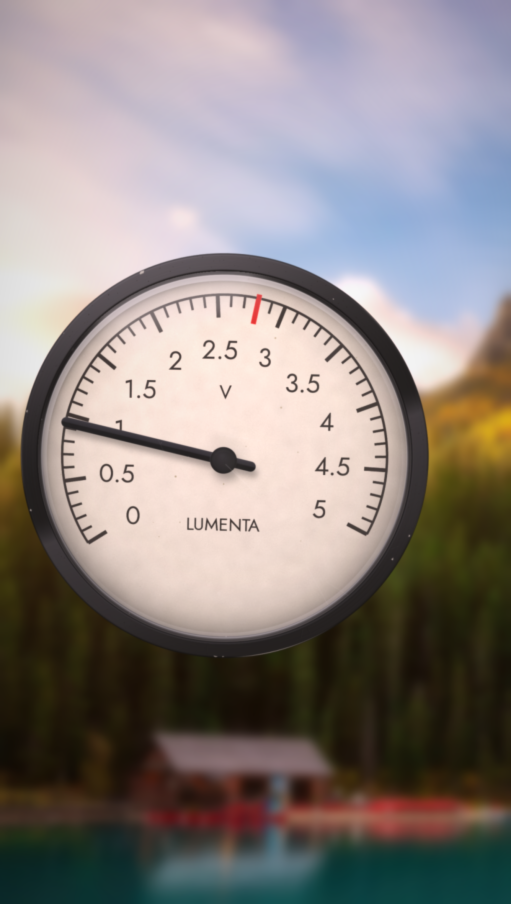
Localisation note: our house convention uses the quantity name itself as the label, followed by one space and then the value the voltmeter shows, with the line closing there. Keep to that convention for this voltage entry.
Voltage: 0.95 V
